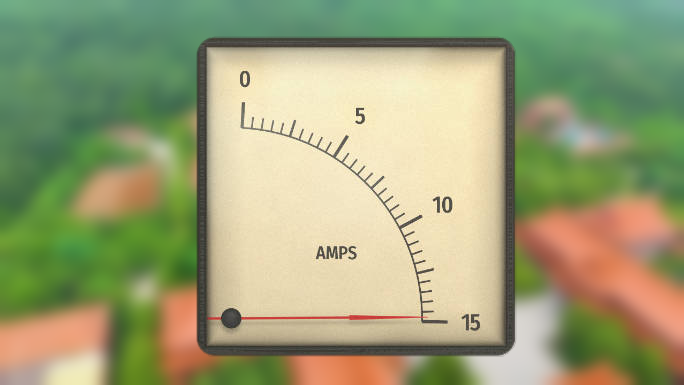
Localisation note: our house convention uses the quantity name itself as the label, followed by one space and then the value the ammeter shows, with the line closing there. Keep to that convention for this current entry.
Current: 14.75 A
